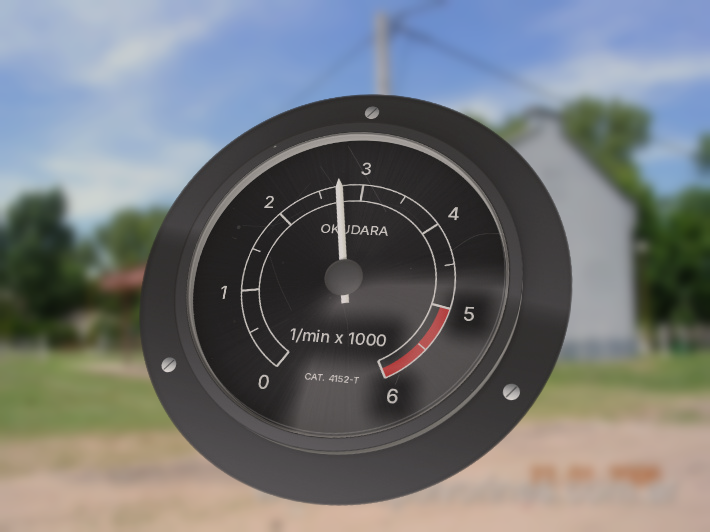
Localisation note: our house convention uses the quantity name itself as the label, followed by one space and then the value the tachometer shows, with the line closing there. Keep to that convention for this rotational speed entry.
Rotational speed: 2750 rpm
